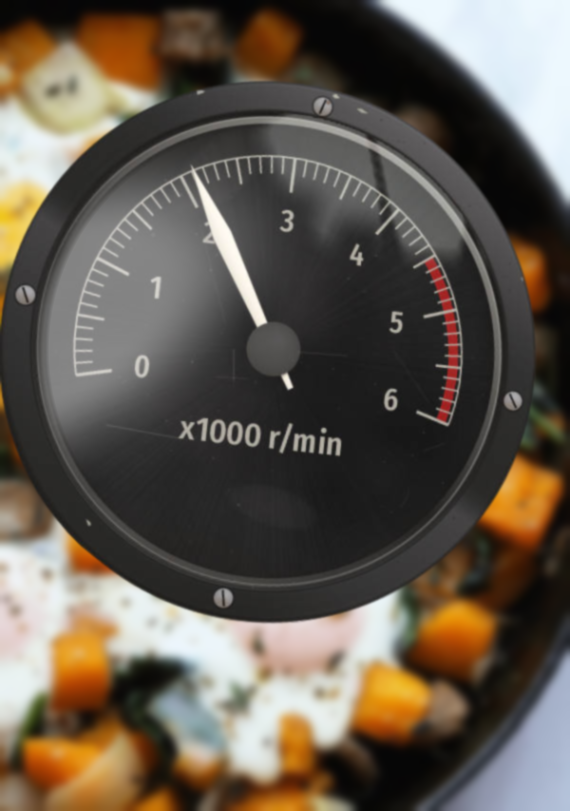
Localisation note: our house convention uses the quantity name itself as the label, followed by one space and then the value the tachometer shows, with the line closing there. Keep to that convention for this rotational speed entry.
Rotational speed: 2100 rpm
